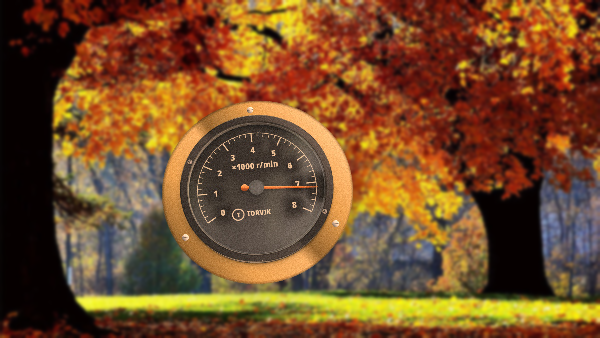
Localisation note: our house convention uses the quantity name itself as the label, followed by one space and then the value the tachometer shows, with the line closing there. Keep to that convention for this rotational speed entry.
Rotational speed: 7200 rpm
